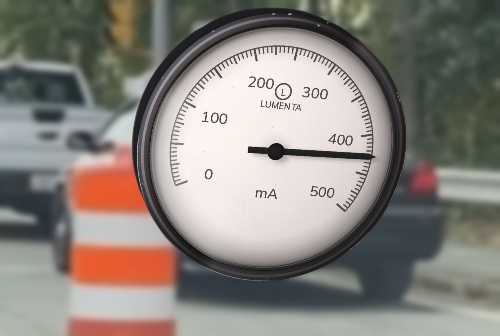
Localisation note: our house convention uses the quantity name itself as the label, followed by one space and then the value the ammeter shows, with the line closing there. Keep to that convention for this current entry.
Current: 425 mA
